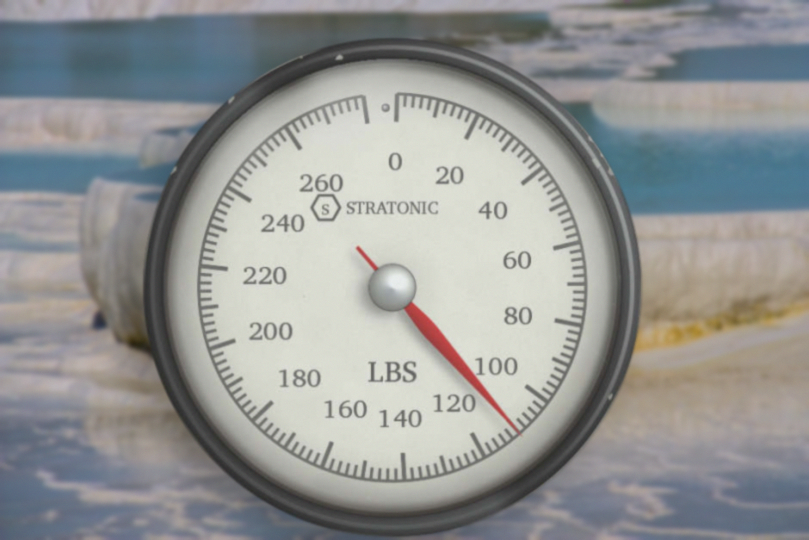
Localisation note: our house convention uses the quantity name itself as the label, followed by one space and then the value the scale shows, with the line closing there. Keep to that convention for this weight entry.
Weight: 110 lb
